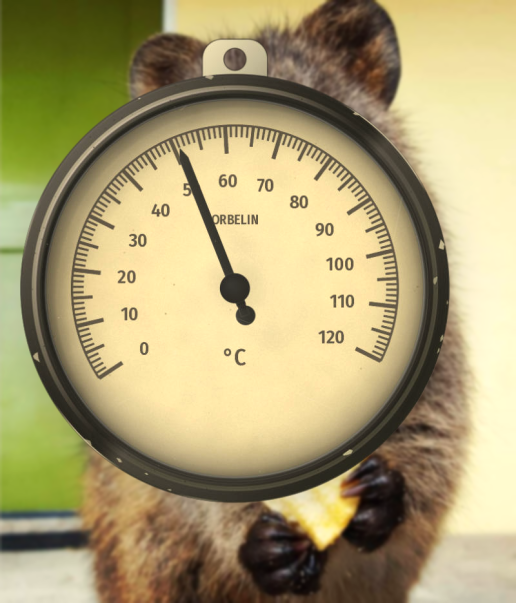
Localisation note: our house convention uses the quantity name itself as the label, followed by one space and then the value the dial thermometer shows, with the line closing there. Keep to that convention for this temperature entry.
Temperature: 51 °C
